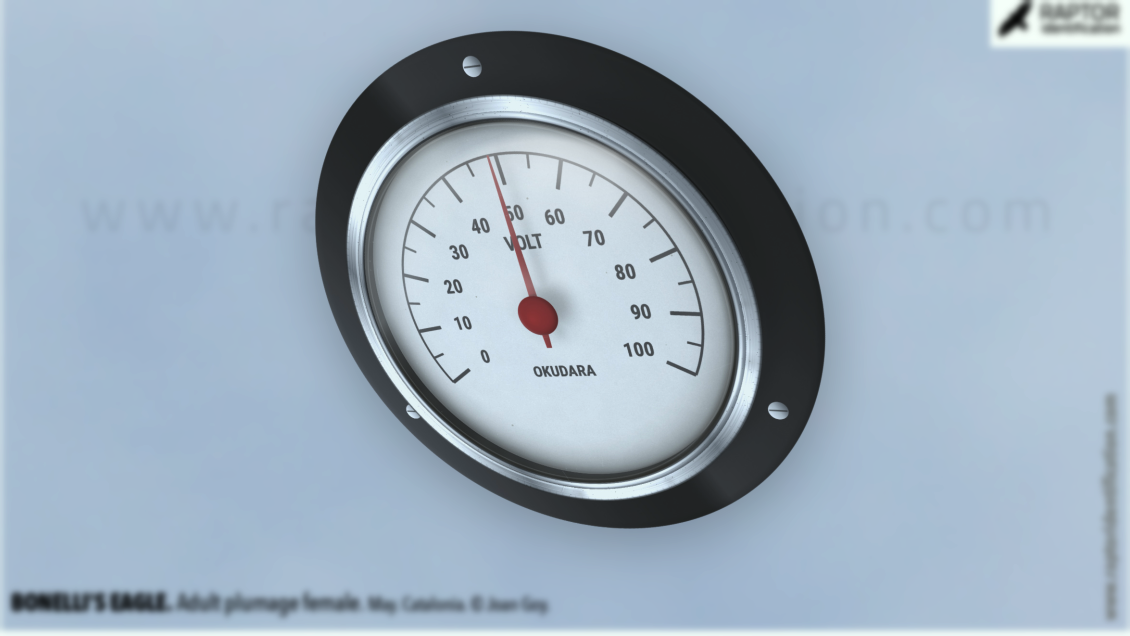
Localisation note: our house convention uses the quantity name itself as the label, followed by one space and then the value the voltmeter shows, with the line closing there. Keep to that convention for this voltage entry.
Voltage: 50 V
